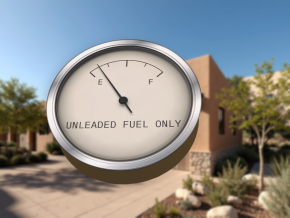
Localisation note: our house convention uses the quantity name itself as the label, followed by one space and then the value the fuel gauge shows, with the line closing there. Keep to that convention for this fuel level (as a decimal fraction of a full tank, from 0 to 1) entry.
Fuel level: 0.125
